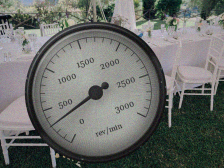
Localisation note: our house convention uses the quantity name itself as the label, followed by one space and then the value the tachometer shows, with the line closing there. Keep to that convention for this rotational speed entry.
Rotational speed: 300 rpm
